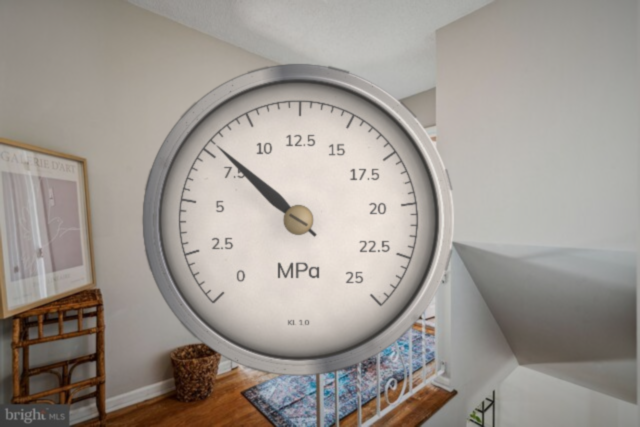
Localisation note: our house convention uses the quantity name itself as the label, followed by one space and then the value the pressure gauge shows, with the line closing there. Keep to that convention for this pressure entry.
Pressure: 8 MPa
